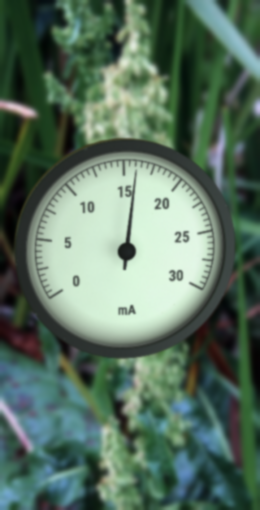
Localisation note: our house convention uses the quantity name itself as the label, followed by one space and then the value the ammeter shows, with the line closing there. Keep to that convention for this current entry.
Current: 16 mA
